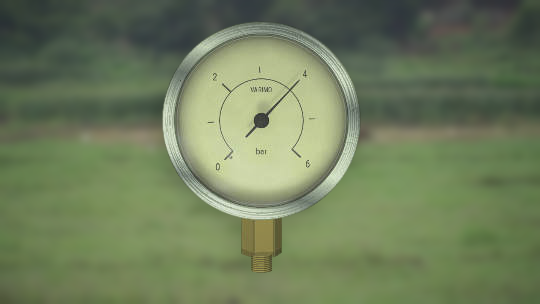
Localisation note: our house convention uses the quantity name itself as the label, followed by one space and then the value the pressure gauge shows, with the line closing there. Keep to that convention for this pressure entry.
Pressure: 4 bar
